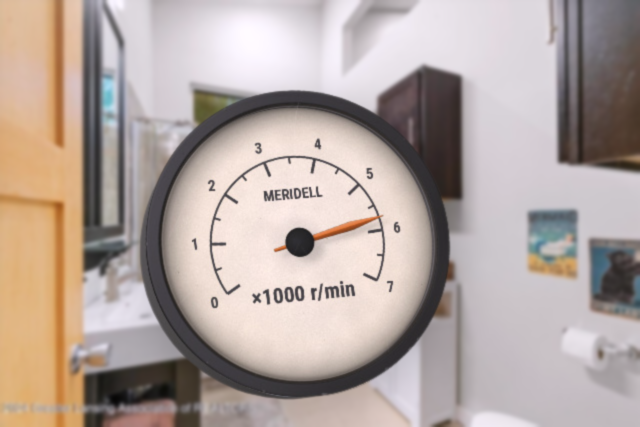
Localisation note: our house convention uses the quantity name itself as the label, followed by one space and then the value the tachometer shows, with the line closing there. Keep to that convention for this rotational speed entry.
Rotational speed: 5750 rpm
